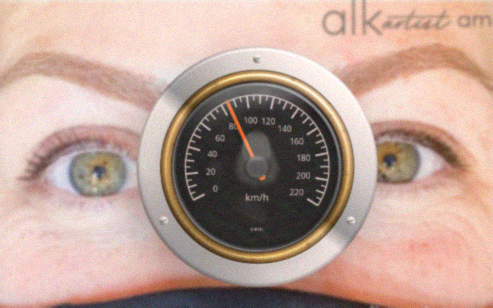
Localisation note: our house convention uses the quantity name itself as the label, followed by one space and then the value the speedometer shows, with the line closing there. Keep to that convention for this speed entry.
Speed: 85 km/h
